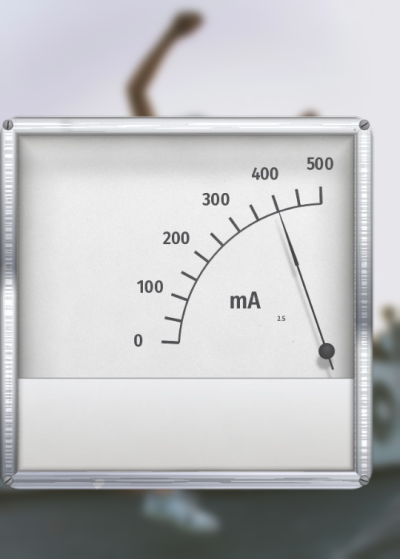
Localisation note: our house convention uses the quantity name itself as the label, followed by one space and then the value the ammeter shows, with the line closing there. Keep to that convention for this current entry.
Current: 400 mA
